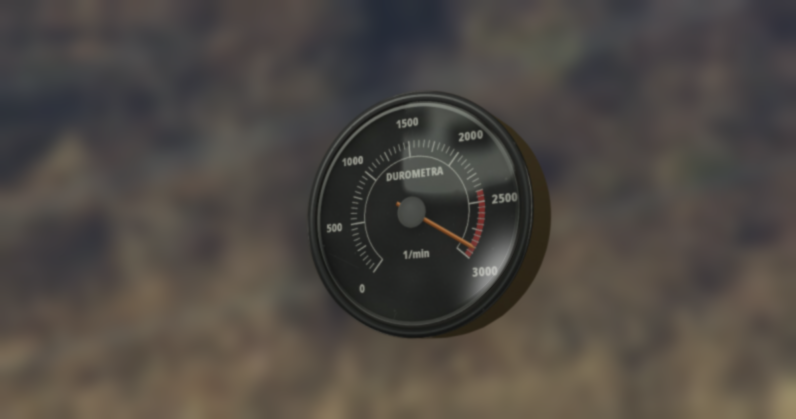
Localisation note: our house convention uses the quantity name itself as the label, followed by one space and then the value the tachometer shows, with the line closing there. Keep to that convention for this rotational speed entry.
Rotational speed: 2900 rpm
